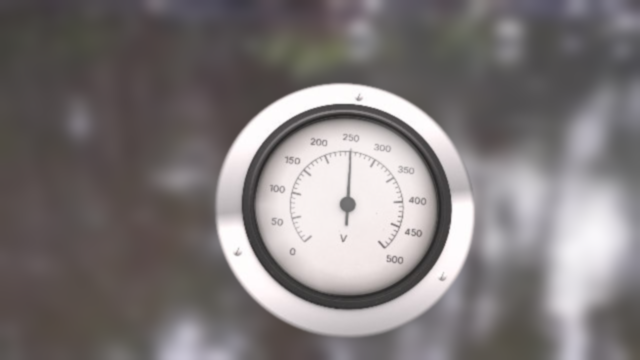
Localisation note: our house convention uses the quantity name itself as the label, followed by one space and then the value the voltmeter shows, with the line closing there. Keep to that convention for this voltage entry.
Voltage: 250 V
